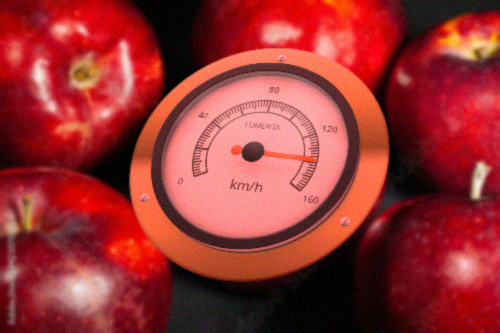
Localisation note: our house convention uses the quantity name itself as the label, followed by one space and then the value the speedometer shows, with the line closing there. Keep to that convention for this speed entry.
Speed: 140 km/h
